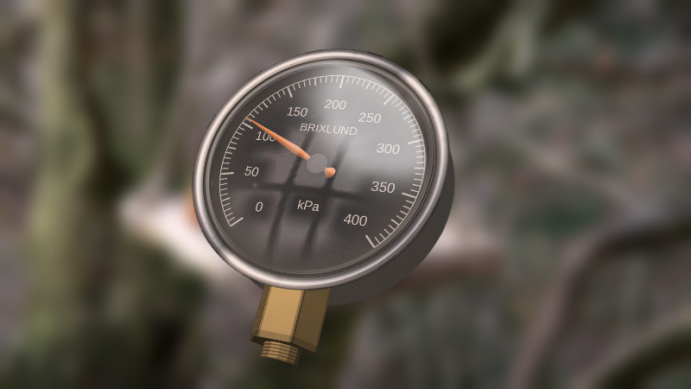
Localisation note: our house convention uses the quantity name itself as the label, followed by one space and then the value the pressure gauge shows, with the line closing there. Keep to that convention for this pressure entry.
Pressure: 105 kPa
